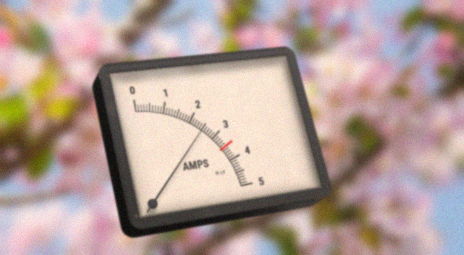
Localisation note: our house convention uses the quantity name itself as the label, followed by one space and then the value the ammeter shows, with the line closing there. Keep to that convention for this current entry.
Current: 2.5 A
